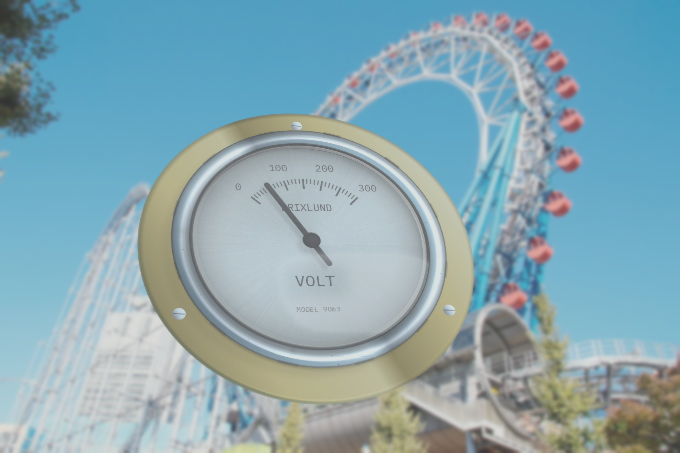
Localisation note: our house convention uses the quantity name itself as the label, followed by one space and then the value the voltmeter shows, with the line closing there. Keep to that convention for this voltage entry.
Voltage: 50 V
